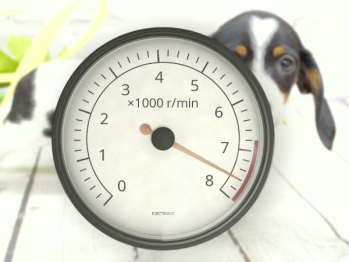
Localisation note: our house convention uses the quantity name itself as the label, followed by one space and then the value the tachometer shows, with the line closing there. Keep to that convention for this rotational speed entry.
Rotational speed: 7600 rpm
